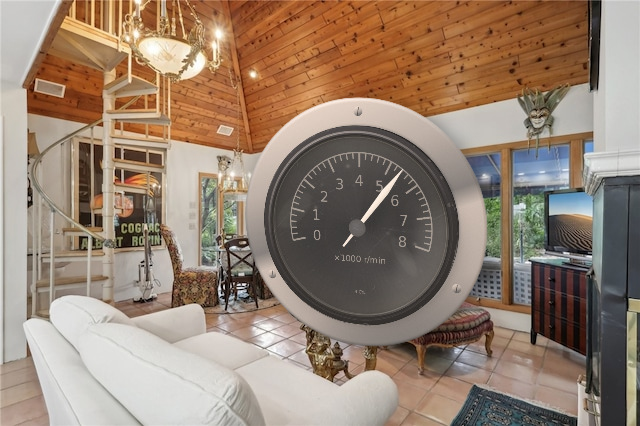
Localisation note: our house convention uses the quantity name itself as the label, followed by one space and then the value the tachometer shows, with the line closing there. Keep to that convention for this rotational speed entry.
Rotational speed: 5400 rpm
